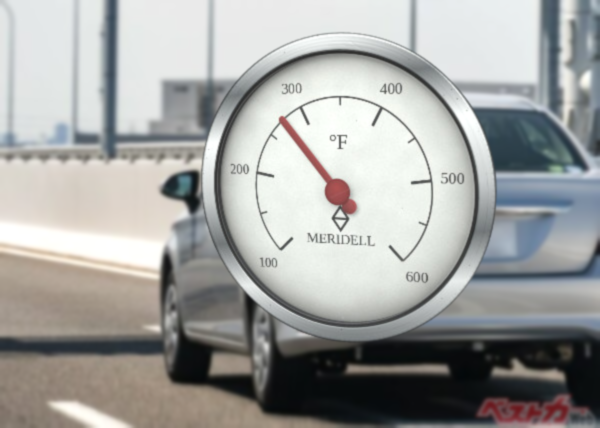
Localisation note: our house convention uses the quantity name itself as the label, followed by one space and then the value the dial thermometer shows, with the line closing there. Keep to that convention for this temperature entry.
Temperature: 275 °F
